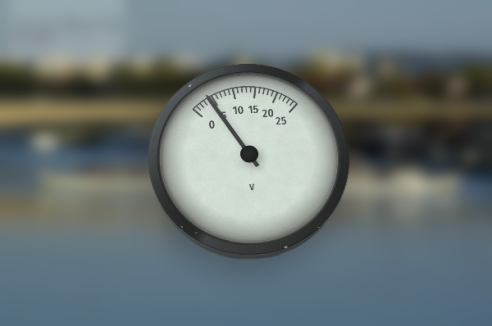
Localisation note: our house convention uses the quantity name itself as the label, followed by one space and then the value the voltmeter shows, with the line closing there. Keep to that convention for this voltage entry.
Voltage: 4 V
